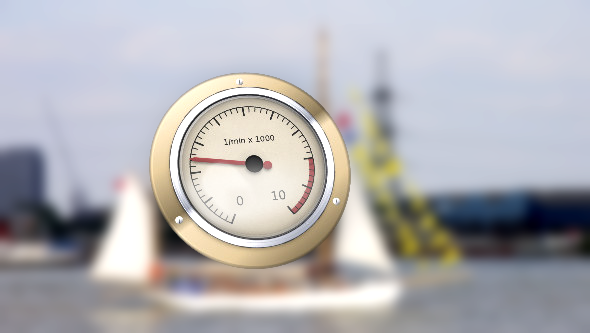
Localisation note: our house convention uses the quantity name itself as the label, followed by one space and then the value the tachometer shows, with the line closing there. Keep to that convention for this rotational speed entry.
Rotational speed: 2400 rpm
